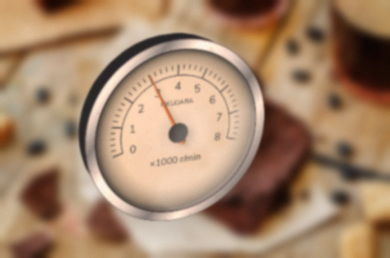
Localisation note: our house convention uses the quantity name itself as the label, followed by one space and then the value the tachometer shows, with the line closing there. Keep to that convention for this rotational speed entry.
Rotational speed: 3000 rpm
